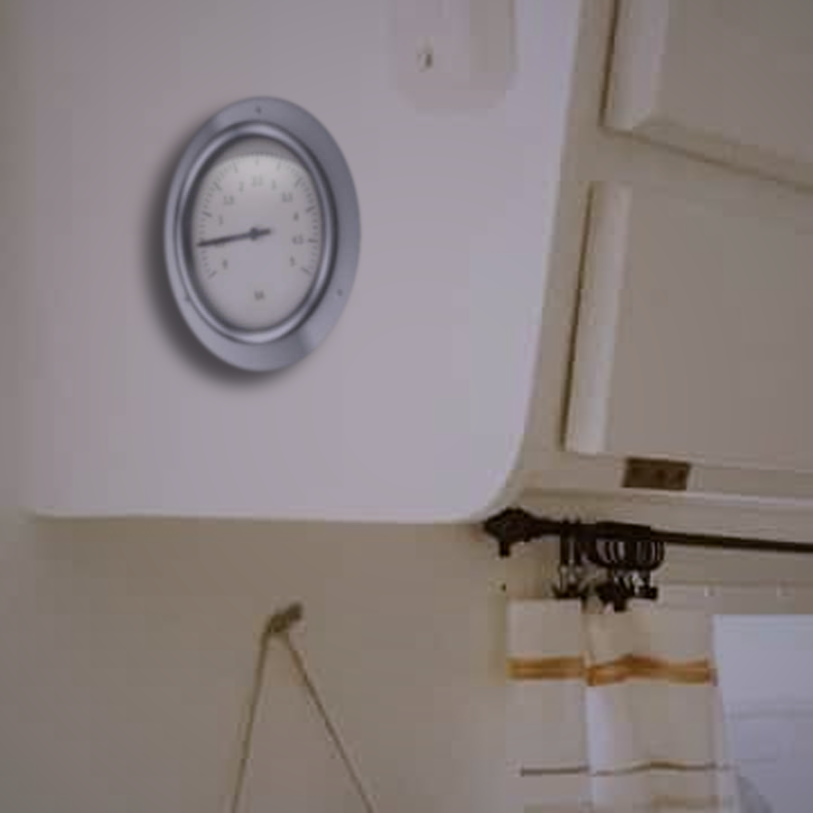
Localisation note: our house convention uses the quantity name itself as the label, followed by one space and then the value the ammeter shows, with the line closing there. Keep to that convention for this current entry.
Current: 0.5 kA
